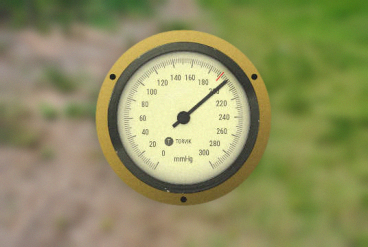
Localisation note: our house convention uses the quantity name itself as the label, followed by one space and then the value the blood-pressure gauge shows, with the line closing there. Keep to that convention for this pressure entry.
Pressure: 200 mmHg
